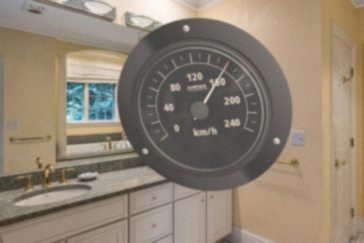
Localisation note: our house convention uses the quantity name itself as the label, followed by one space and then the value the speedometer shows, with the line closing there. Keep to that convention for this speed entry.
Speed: 160 km/h
